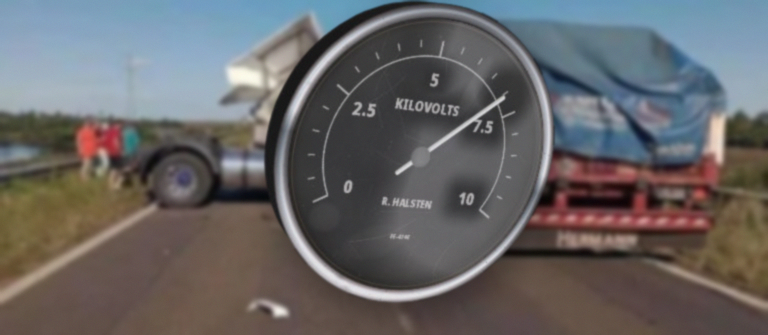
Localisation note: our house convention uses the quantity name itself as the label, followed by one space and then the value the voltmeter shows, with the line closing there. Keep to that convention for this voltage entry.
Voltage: 7 kV
